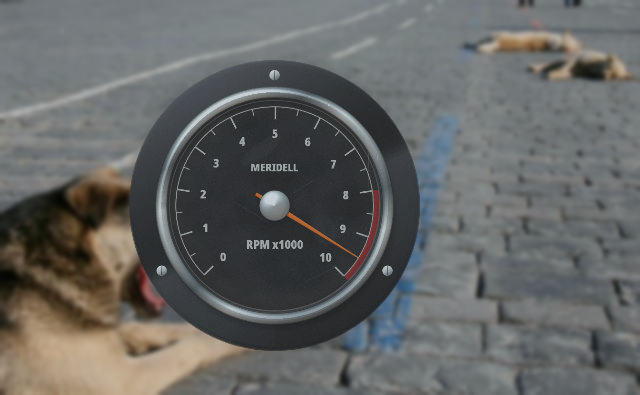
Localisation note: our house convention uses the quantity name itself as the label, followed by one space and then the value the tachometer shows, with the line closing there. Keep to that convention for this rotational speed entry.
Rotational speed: 9500 rpm
